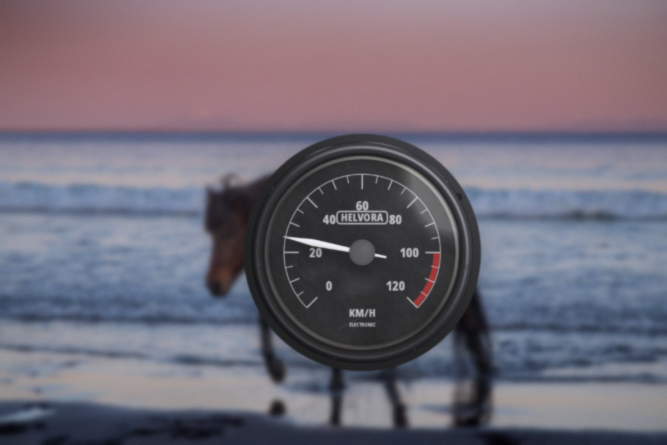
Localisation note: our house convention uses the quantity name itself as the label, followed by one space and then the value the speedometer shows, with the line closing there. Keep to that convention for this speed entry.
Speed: 25 km/h
